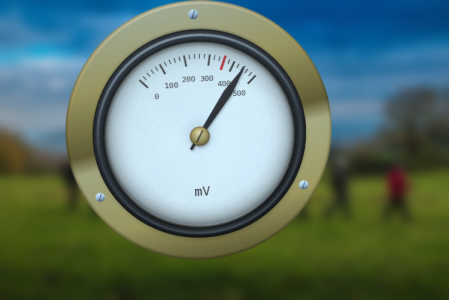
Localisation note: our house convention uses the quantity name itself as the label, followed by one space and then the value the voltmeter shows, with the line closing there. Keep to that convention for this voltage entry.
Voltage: 440 mV
